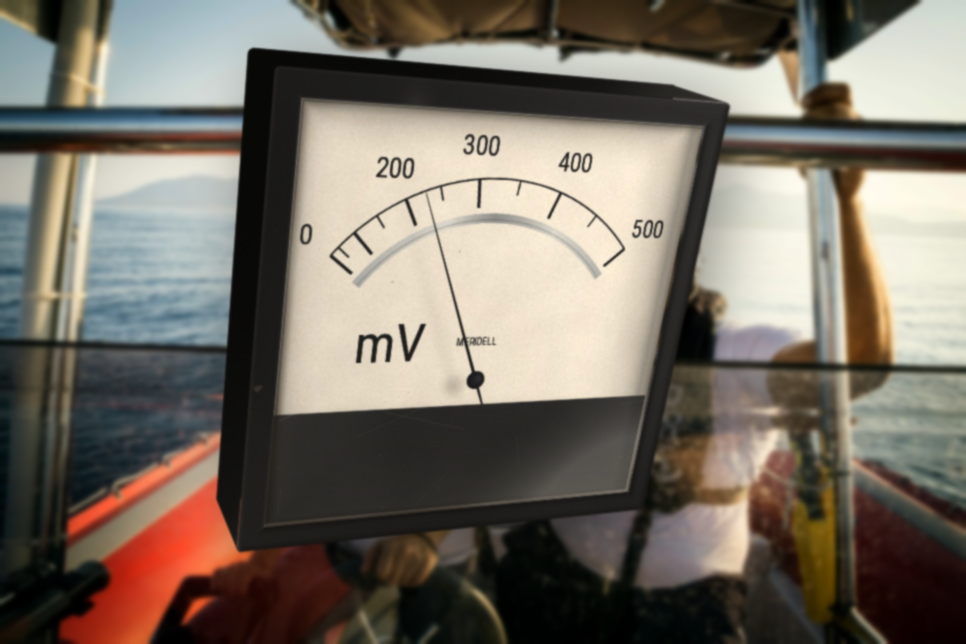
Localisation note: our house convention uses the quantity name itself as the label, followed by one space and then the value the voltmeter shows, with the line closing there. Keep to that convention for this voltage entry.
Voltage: 225 mV
